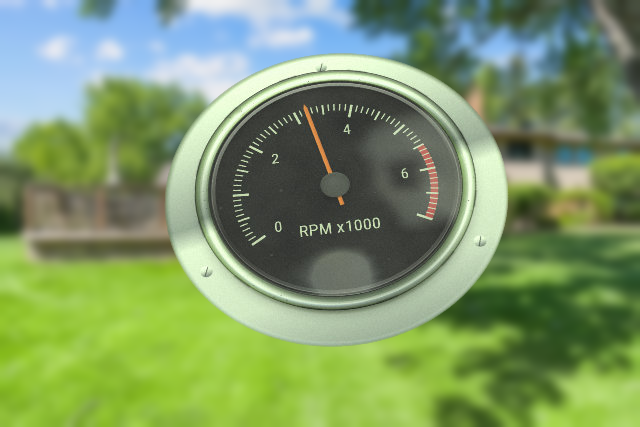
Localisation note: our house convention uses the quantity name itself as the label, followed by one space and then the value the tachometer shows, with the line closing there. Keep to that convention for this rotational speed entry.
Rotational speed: 3200 rpm
